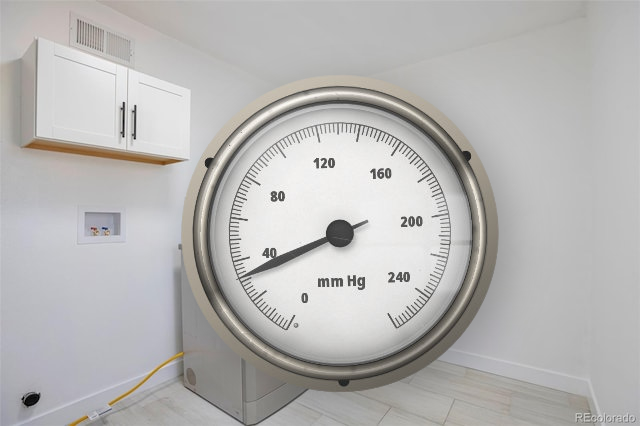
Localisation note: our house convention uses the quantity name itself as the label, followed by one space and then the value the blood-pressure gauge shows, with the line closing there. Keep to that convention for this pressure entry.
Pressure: 32 mmHg
